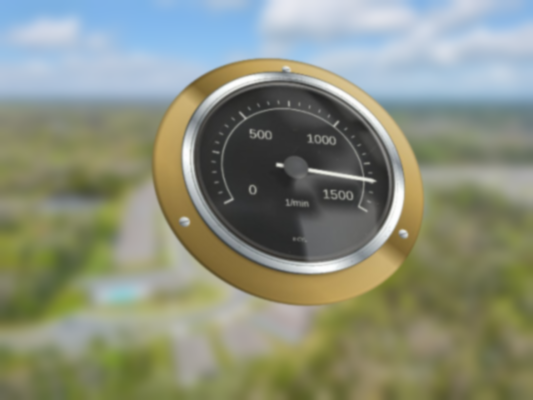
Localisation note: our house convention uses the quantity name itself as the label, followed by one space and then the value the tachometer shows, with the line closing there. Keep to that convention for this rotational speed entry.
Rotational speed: 1350 rpm
